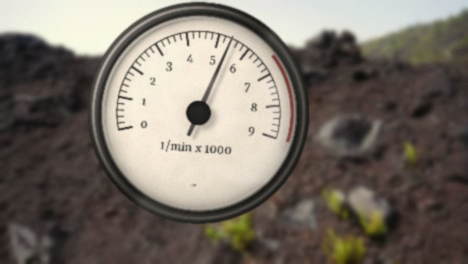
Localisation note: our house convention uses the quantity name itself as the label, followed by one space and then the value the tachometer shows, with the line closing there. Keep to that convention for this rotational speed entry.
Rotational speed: 5400 rpm
